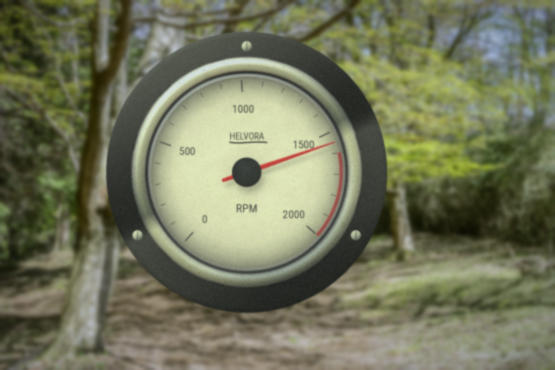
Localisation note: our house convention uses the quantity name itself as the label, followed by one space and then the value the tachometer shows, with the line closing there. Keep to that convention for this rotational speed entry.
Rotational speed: 1550 rpm
